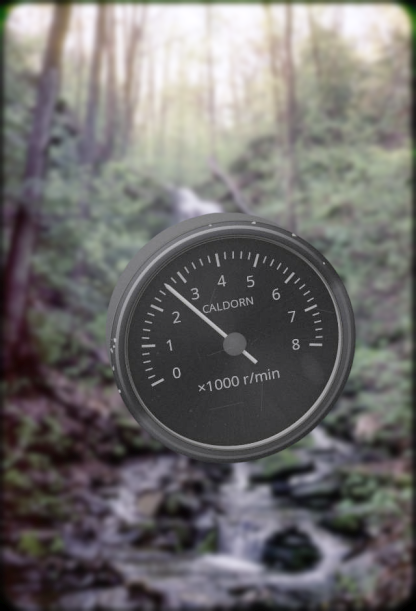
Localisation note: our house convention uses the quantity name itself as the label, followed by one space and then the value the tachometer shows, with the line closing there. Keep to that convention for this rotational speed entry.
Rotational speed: 2600 rpm
